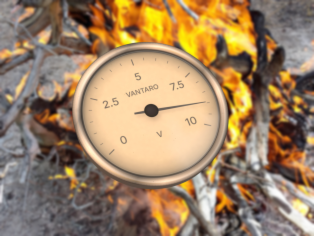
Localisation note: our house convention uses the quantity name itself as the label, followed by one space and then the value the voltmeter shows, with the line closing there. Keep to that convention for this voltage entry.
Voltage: 9 V
